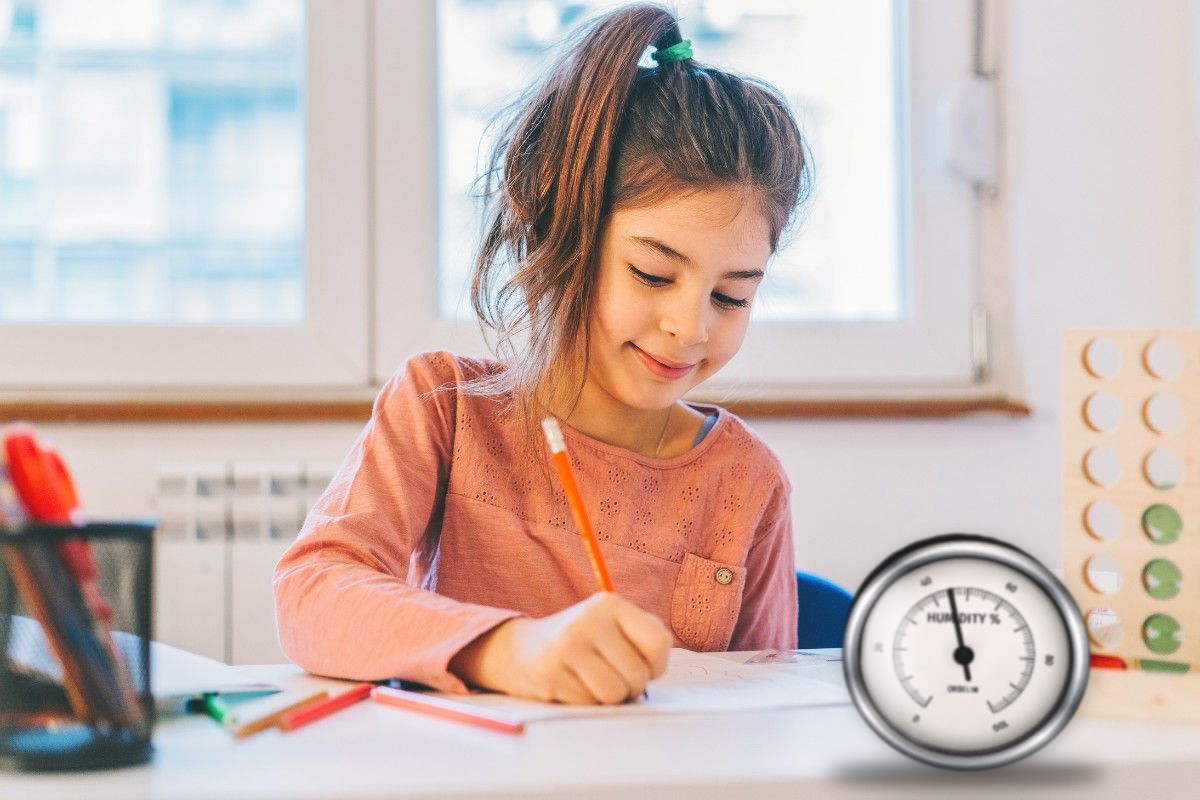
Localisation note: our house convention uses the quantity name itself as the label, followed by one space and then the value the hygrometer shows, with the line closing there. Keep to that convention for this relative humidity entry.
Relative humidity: 45 %
